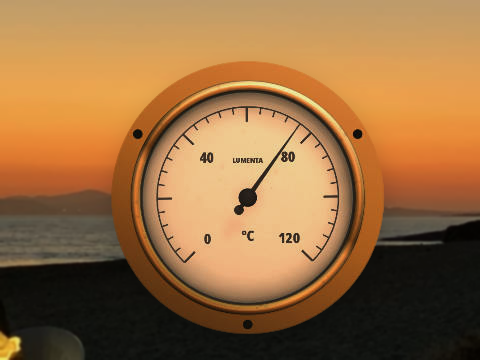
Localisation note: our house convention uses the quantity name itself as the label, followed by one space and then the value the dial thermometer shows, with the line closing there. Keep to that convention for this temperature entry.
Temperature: 76 °C
